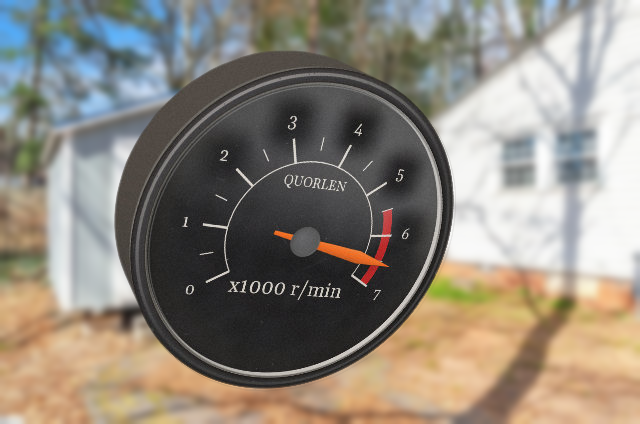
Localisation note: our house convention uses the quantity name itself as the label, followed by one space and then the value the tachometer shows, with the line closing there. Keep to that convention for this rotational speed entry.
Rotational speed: 6500 rpm
